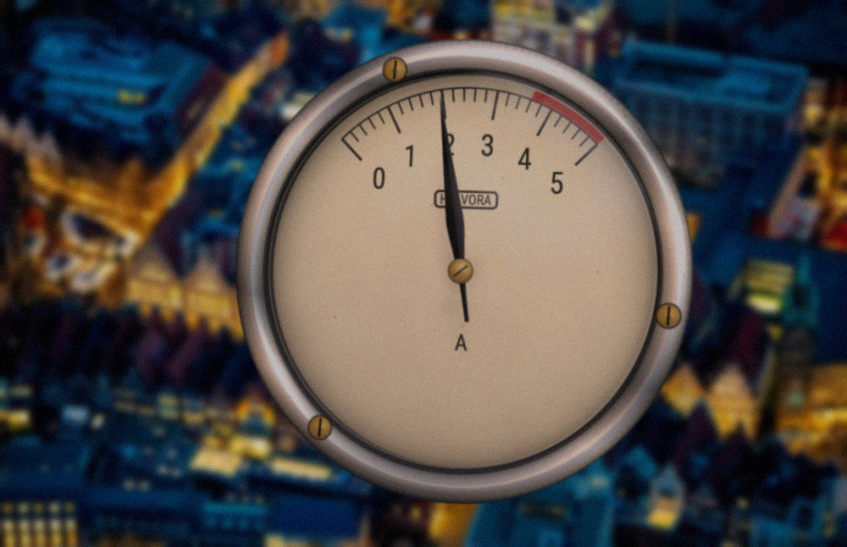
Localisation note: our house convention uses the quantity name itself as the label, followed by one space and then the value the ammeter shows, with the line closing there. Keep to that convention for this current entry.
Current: 2 A
